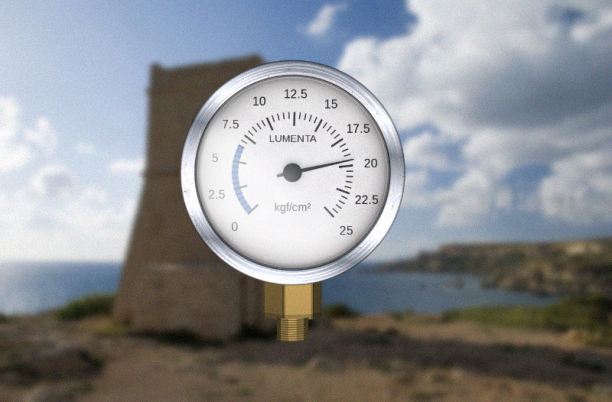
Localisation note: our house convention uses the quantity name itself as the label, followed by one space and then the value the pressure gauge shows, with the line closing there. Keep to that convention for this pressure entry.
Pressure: 19.5 kg/cm²
